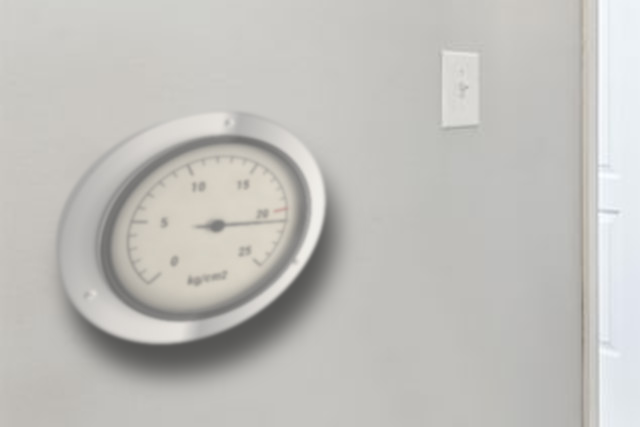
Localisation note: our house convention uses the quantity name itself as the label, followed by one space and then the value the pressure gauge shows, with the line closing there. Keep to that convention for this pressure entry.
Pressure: 21 kg/cm²
